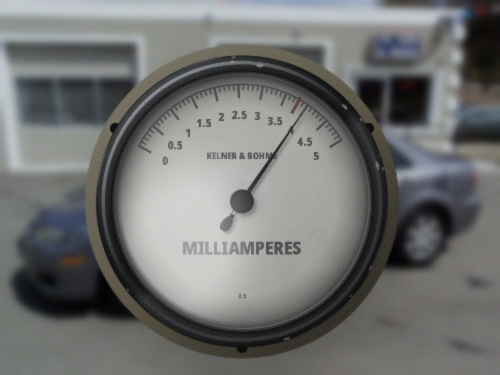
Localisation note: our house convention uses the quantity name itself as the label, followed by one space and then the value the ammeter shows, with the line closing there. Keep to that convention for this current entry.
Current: 4 mA
